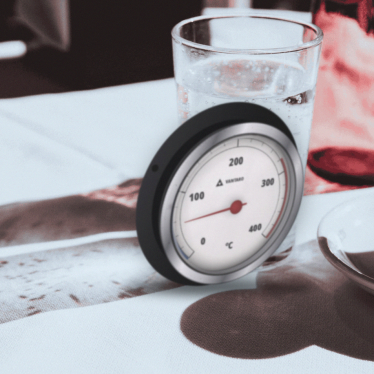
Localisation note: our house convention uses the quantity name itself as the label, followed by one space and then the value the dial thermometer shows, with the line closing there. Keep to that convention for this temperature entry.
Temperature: 60 °C
